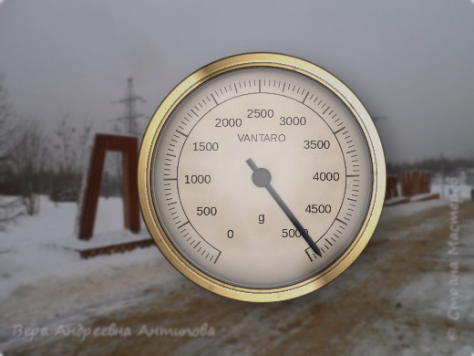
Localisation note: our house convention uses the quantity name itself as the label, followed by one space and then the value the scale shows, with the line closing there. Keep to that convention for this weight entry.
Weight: 4900 g
